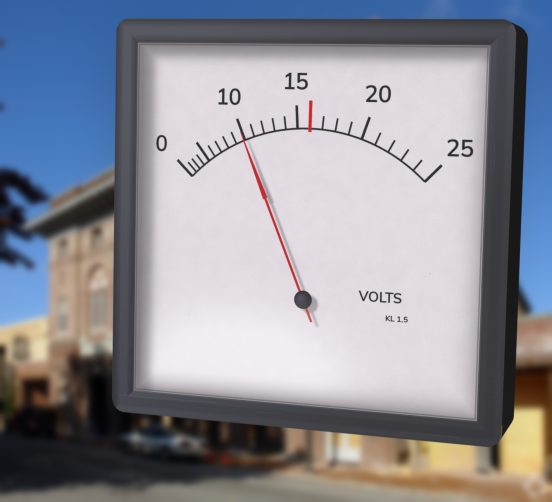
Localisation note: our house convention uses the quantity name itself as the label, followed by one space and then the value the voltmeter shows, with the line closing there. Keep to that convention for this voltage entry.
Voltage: 10 V
